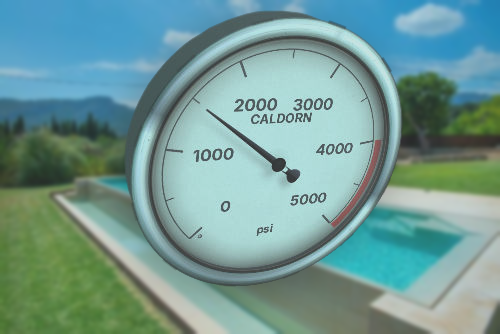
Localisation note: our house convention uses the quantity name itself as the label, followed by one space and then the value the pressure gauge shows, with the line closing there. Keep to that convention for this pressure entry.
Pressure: 1500 psi
